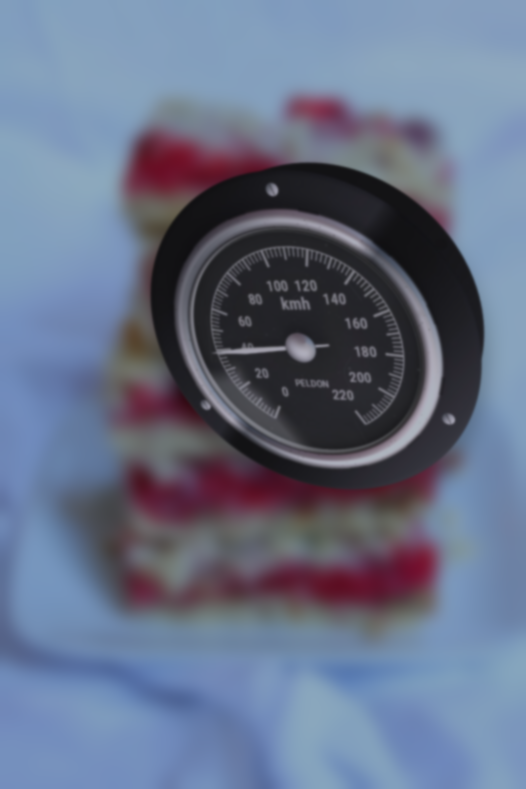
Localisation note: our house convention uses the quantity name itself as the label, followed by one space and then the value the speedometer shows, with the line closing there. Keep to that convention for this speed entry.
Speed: 40 km/h
